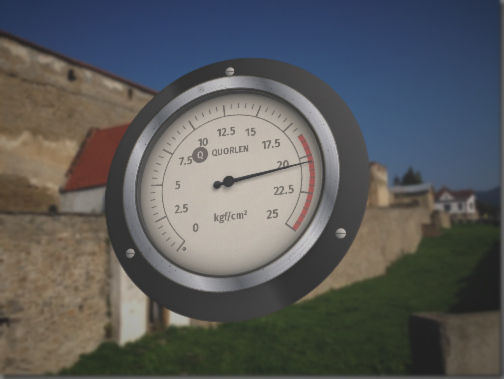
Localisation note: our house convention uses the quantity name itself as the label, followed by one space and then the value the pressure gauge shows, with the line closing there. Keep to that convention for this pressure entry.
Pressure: 20.5 kg/cm²
